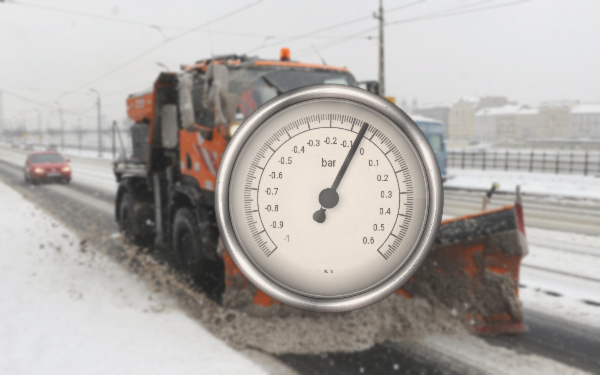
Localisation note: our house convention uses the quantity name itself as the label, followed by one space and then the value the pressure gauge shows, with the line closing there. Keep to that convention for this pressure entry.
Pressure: -0.05 bar
